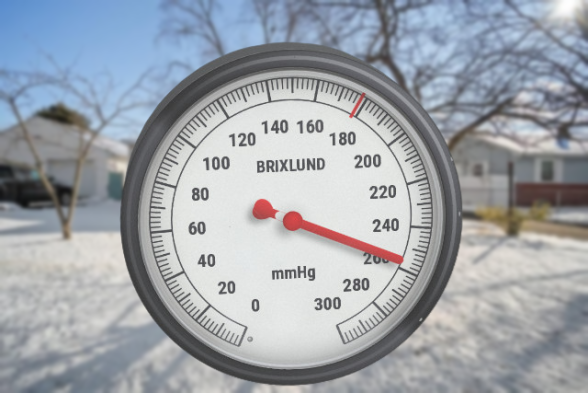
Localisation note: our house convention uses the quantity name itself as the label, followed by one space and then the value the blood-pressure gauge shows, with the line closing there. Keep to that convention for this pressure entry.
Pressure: 256 mmHg
